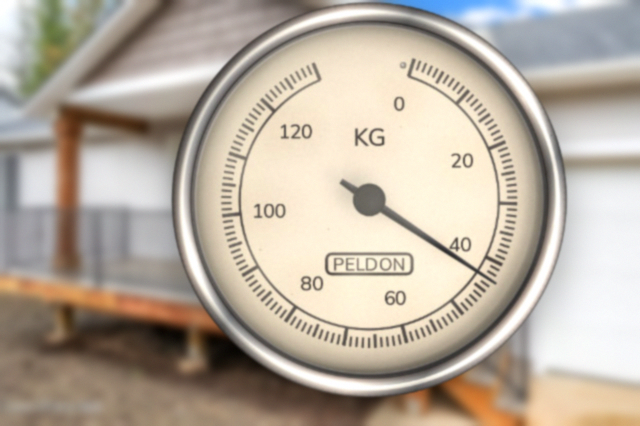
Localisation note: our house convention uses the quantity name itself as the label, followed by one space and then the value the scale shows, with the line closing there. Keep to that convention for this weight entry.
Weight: 43 kg
